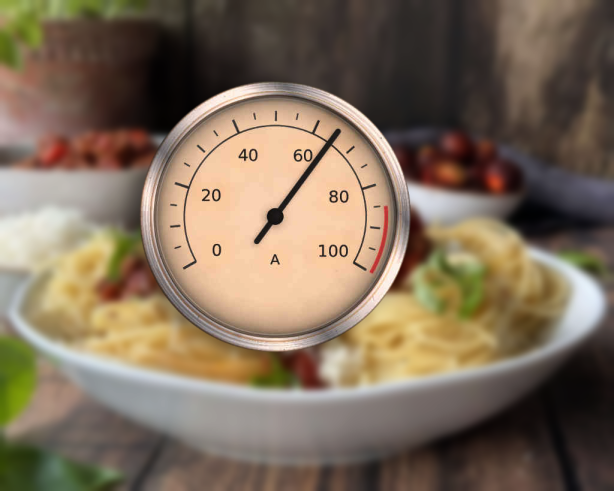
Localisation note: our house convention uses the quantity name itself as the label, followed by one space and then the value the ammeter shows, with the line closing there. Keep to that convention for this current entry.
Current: 65 A
